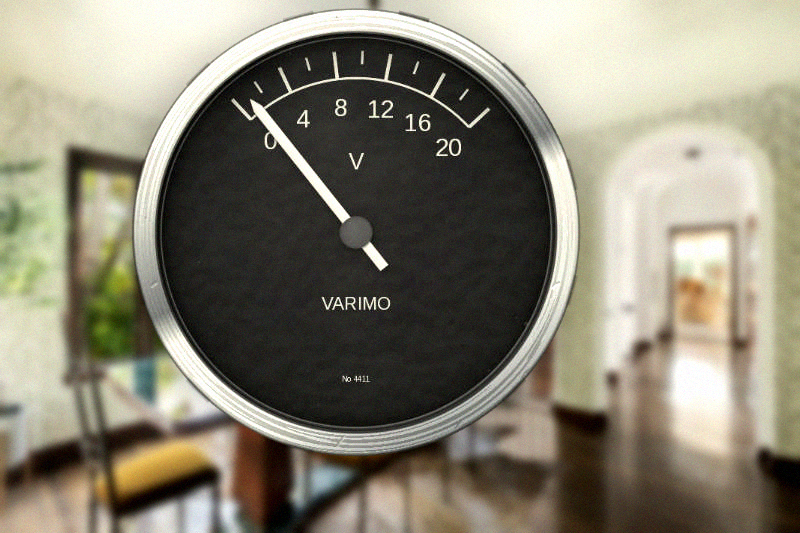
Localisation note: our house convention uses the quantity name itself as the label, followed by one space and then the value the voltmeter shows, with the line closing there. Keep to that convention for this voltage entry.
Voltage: 1 V
